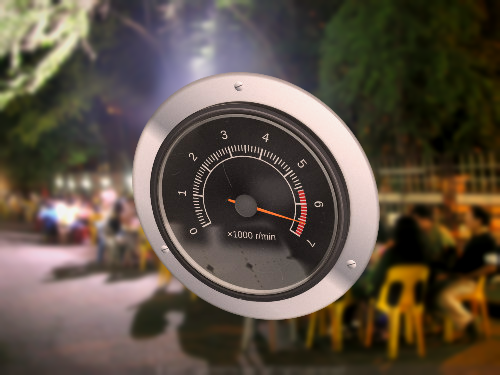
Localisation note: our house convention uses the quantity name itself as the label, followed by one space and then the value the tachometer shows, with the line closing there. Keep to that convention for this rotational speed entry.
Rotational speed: 6500 rpm
